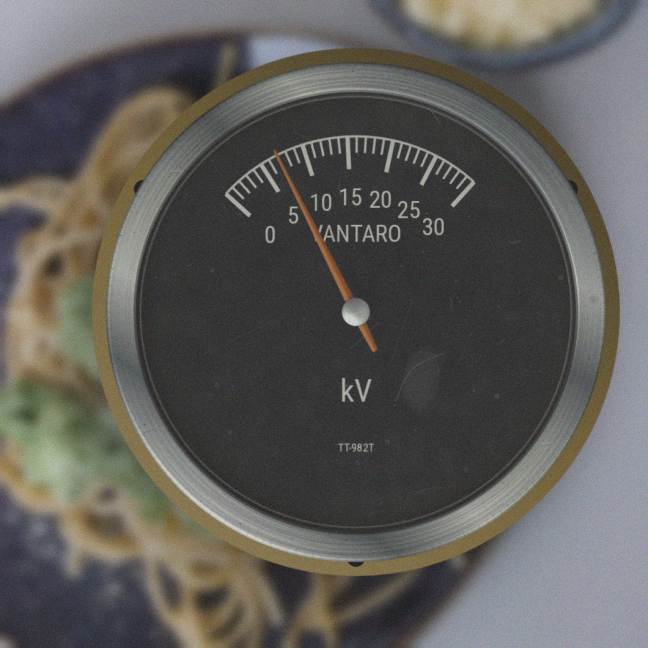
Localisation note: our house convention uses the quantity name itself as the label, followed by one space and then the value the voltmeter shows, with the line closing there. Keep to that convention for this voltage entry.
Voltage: 7 kV
